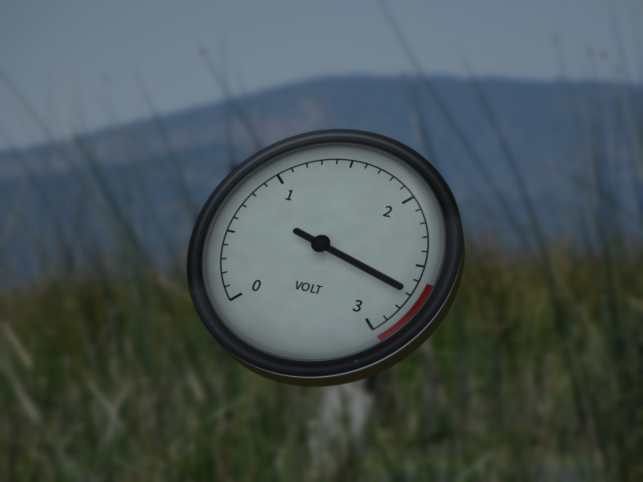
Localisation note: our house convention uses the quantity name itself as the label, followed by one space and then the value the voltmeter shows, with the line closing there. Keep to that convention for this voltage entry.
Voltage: 2.7 V
